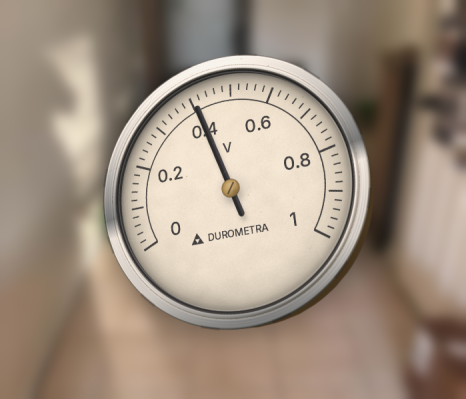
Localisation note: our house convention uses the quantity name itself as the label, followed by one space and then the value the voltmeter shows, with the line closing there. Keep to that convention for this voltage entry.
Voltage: 0.41 V
